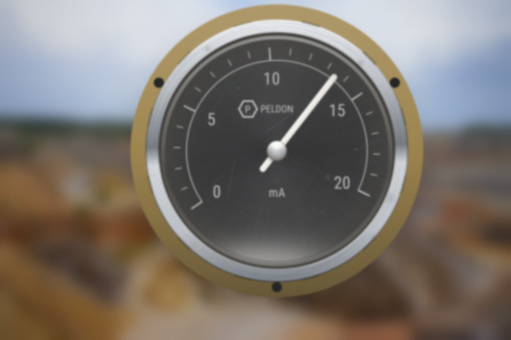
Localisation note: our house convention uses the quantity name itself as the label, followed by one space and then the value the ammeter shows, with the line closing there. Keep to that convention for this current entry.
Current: 13.5 mA
